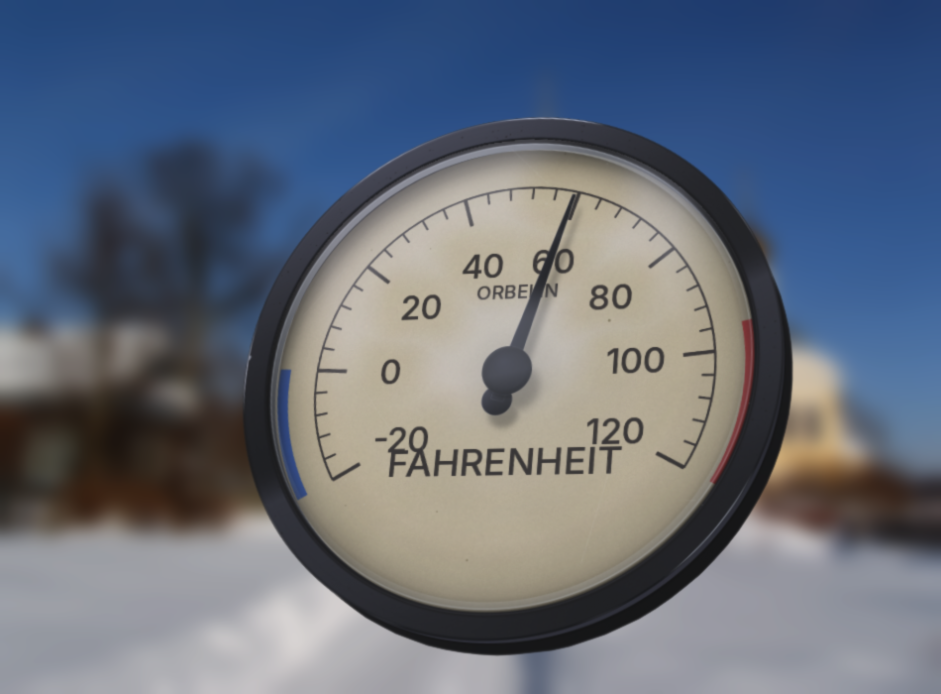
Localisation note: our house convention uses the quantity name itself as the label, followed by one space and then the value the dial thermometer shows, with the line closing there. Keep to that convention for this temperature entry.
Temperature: 60 °F
